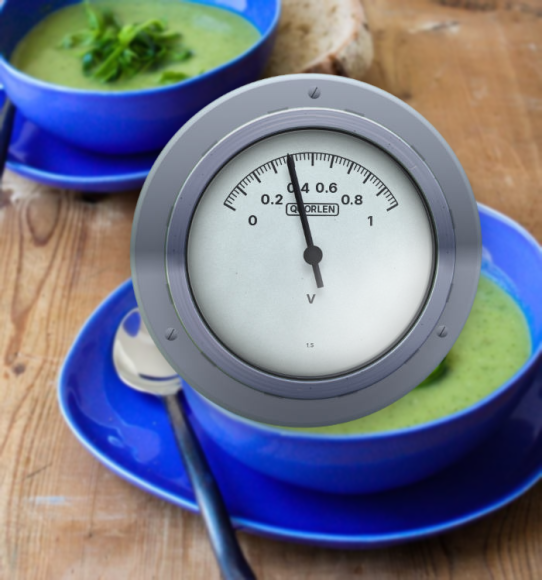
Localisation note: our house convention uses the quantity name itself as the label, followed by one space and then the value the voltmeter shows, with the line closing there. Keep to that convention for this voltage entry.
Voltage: 0.38 V
